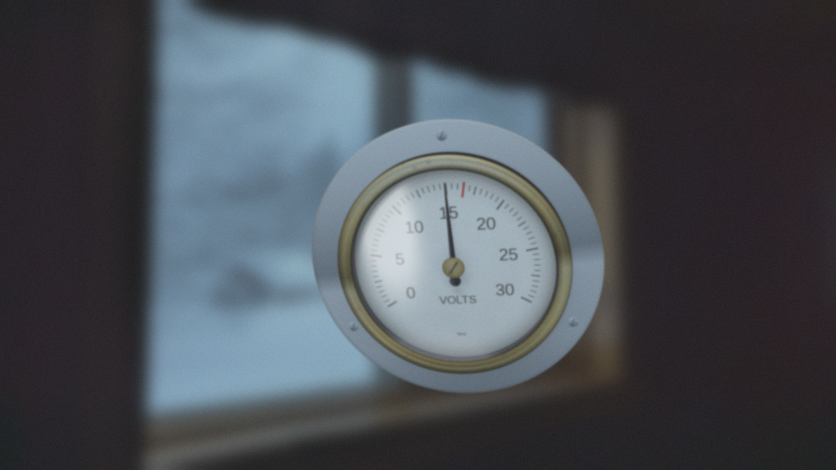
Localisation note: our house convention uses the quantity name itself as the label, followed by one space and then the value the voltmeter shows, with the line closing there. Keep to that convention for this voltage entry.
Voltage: 15 V
